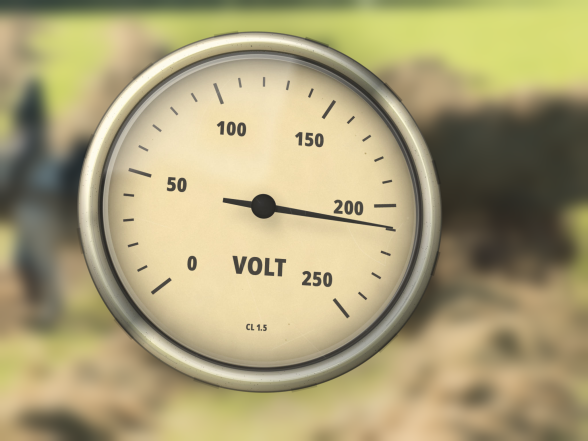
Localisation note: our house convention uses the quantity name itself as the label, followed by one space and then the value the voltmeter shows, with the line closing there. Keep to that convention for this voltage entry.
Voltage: 210 V
